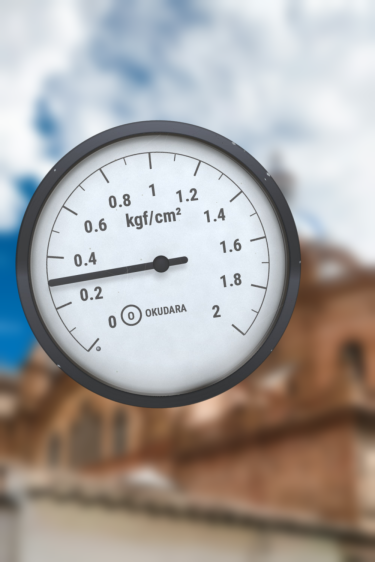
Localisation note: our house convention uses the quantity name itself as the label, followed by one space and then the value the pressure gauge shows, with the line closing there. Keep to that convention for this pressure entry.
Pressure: 0.3 kg/cm²
